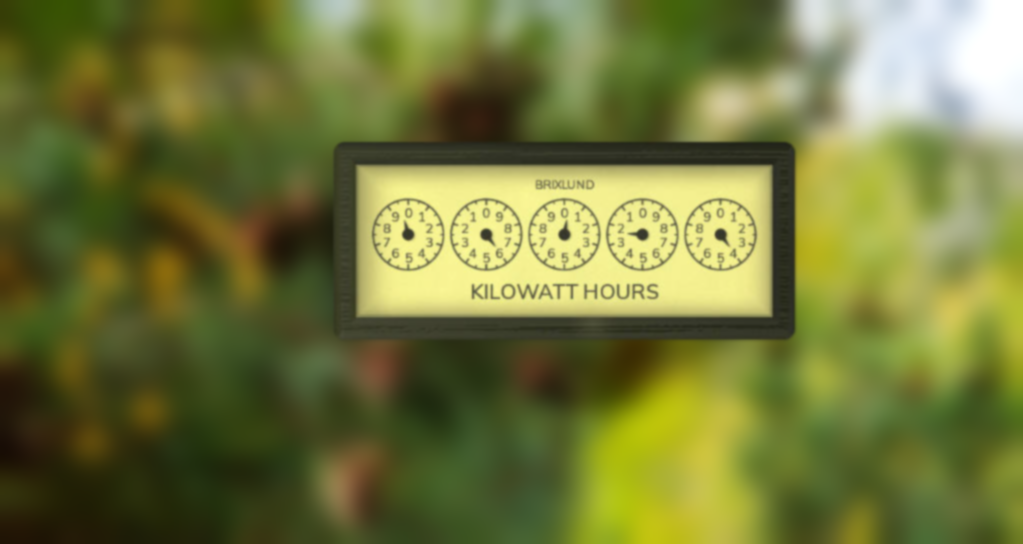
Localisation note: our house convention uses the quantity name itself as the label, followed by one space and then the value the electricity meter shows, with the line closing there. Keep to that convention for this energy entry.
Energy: 96024 kWh
